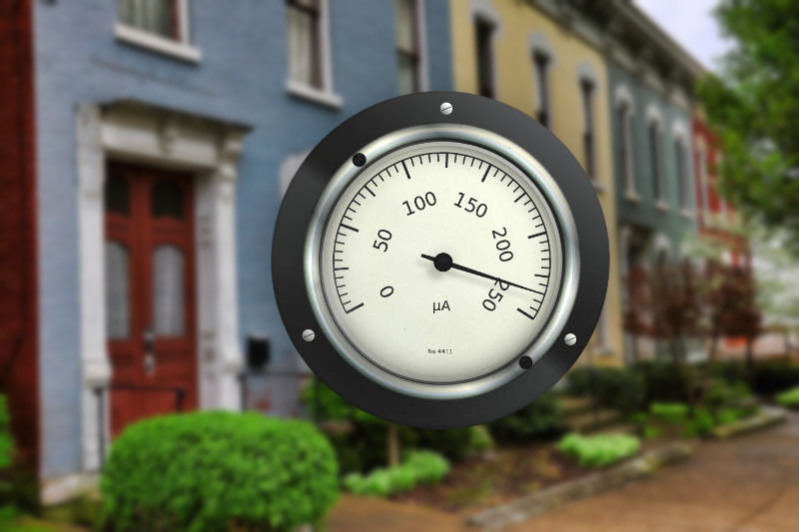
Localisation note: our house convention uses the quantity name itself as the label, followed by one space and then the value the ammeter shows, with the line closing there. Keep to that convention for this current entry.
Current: 235 µA
